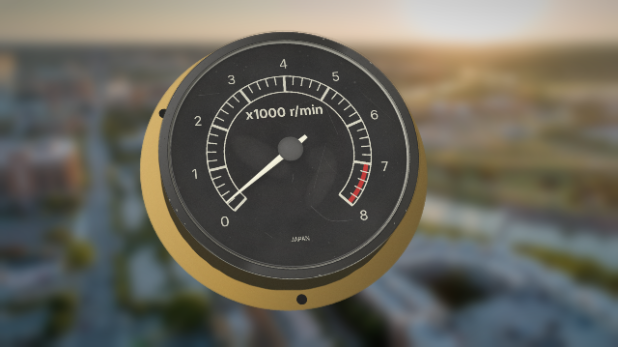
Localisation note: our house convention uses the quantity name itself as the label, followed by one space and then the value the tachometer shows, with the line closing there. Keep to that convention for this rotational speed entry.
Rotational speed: 200 rpm
